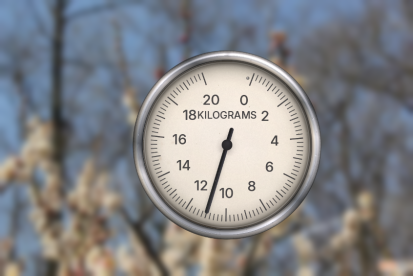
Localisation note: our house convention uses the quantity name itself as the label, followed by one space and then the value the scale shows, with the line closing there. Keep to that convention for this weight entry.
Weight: 11 kg
